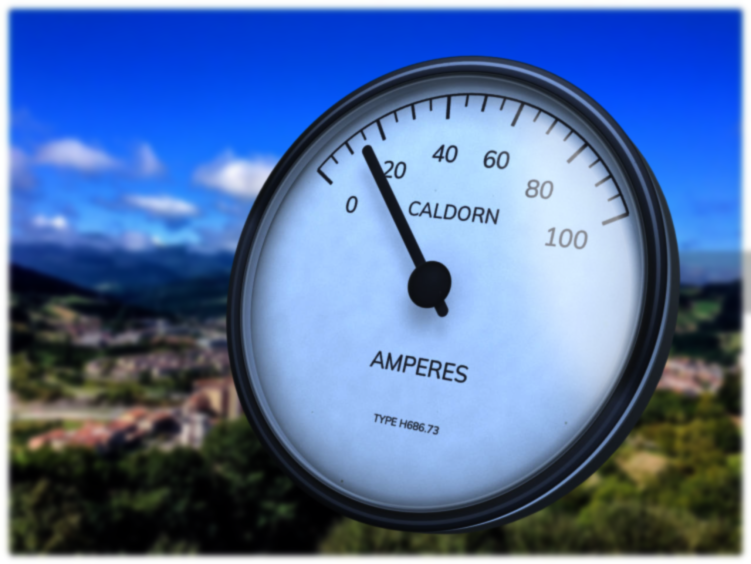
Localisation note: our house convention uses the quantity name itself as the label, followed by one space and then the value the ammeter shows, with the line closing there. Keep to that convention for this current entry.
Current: 15 A
